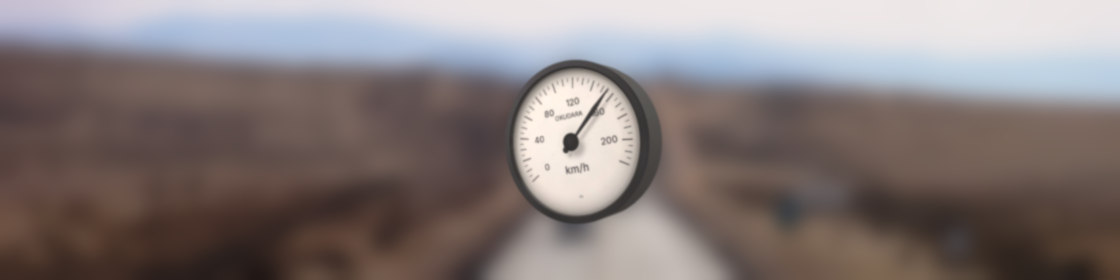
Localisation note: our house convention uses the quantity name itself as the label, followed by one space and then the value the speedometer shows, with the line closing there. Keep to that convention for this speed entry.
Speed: 155 km/h
